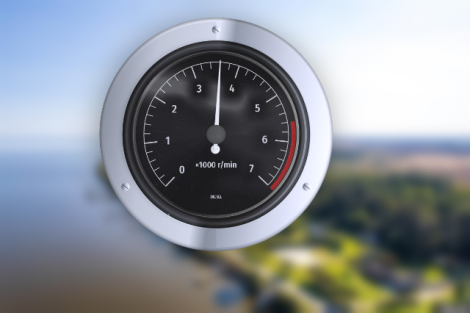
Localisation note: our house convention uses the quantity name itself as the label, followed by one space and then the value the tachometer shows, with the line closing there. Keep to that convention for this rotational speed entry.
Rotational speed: 3600 rpm
